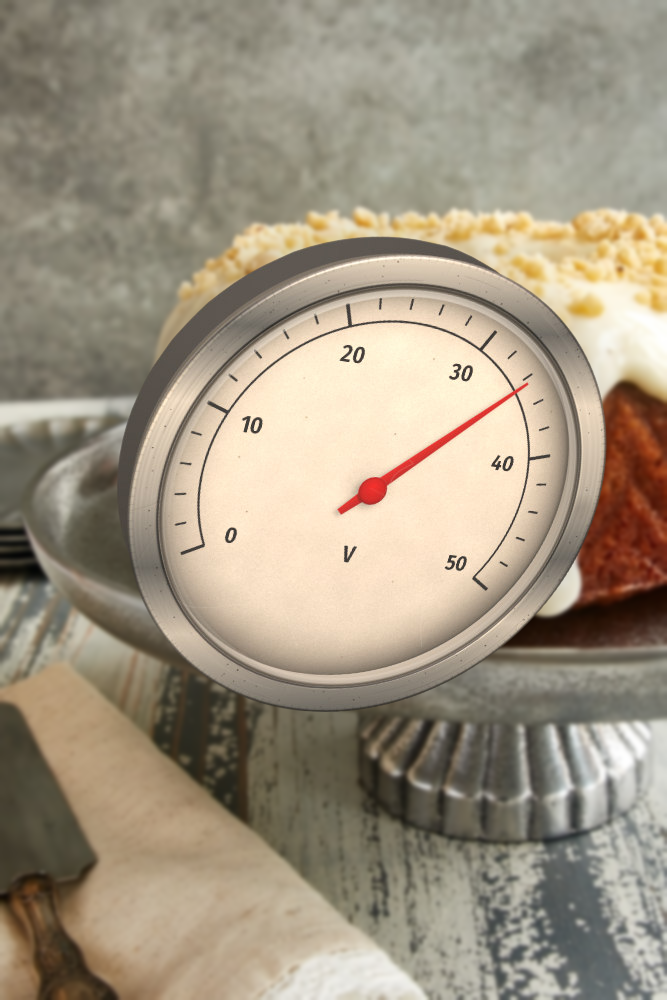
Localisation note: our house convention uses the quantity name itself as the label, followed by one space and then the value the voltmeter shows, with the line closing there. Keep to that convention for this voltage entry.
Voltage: 34 V
